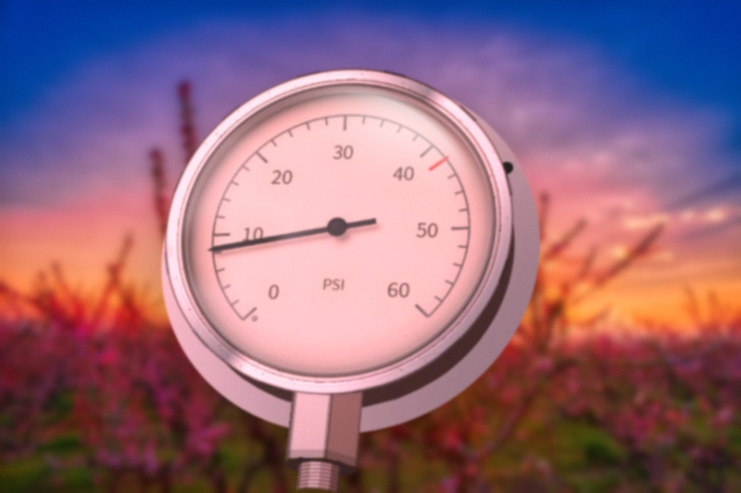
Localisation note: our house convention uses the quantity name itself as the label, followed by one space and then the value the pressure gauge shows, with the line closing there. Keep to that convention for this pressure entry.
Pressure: 8 psi
